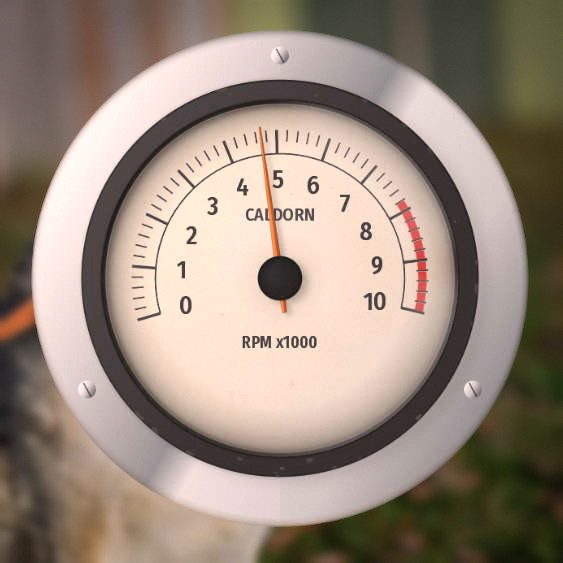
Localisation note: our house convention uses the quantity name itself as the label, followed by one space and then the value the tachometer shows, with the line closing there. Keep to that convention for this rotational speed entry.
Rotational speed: 4700 rpm
